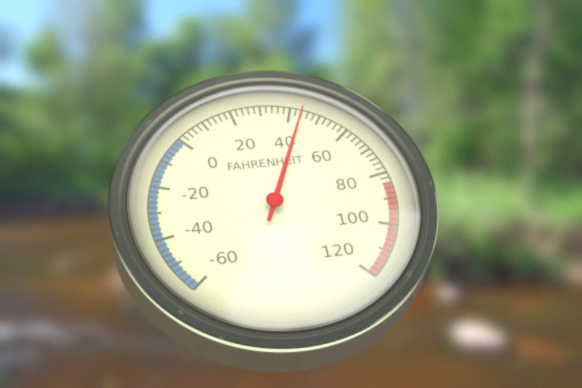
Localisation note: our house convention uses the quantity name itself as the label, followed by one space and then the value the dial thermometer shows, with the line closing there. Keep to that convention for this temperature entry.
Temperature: 44 °F
